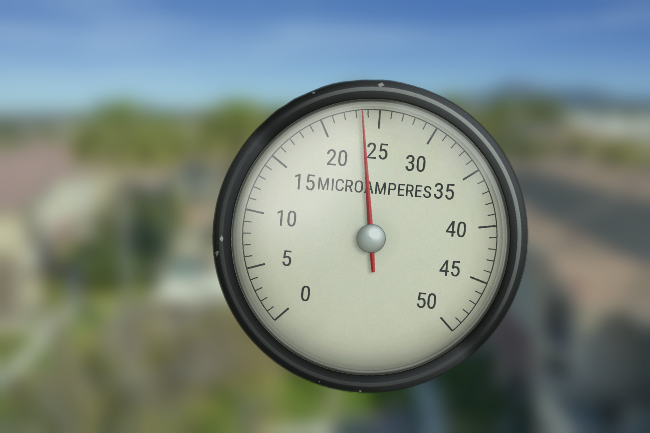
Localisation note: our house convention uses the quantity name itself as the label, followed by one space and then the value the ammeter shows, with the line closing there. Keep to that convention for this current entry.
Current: 23.5 µA
